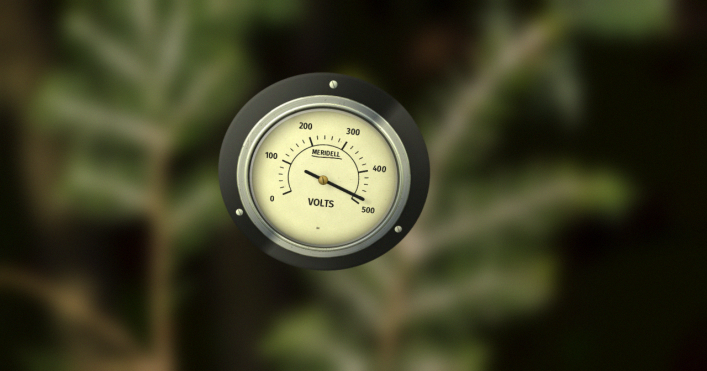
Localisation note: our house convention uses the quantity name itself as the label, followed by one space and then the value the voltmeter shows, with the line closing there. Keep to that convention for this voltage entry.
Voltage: 480 V
